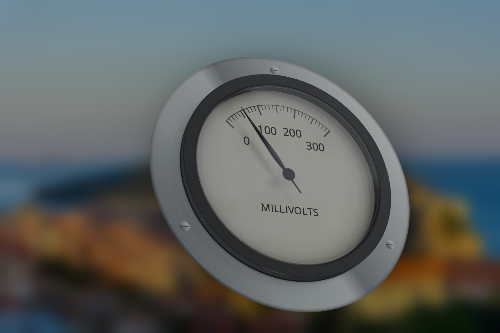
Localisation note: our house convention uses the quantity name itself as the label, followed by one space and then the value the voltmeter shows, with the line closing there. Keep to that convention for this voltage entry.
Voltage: 50 mV
